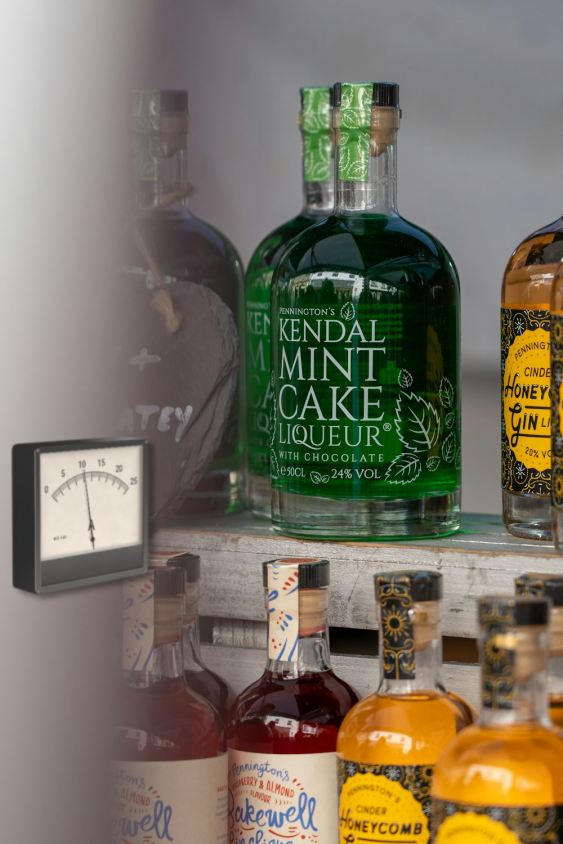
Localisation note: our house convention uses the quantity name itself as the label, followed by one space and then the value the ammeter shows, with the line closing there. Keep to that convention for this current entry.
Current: 10 A
